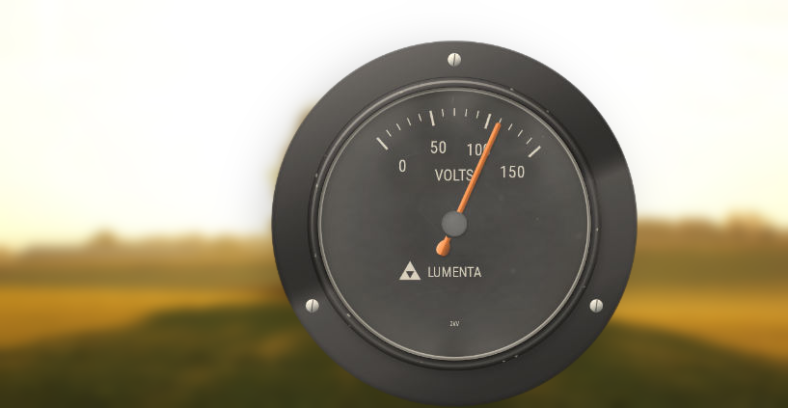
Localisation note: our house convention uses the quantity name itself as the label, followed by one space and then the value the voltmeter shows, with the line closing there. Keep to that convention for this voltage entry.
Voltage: 110 V
